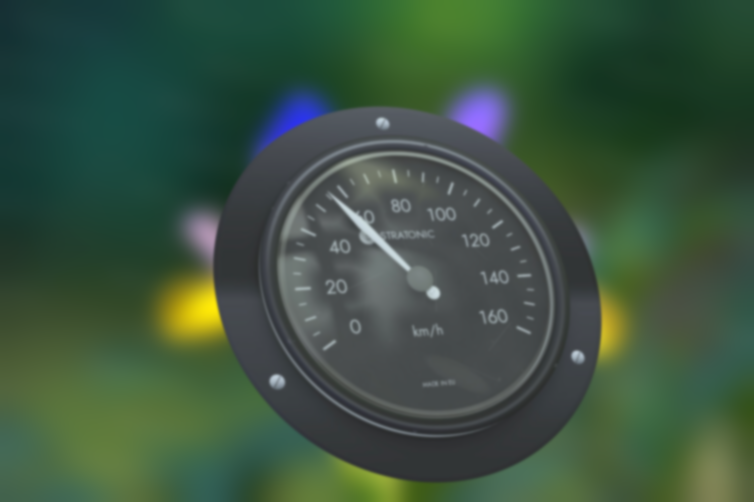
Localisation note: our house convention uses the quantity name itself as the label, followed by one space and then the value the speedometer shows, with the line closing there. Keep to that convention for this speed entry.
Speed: 55 km/h
